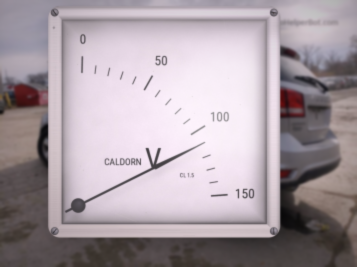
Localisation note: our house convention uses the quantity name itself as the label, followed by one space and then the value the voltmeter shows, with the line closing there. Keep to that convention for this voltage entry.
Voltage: 110 V
